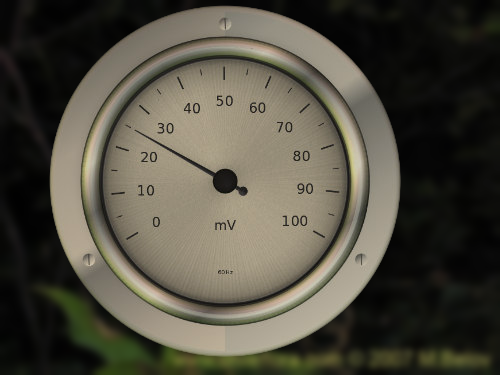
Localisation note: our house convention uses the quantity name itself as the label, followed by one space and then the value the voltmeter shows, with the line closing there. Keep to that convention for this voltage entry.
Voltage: 25 mV
